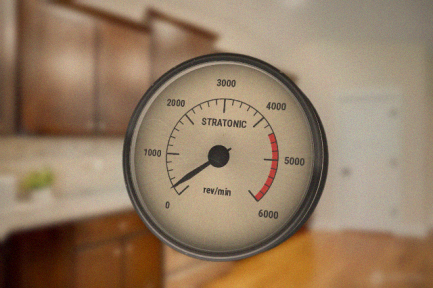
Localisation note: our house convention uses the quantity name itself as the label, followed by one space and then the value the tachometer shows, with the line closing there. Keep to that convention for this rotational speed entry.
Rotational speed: 200 rpm
